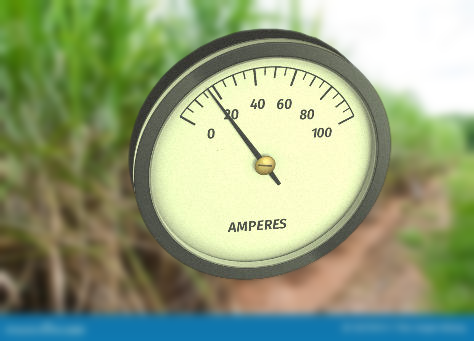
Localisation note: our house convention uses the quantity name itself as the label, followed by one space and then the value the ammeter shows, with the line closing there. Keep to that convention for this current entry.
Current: 17.5 A
